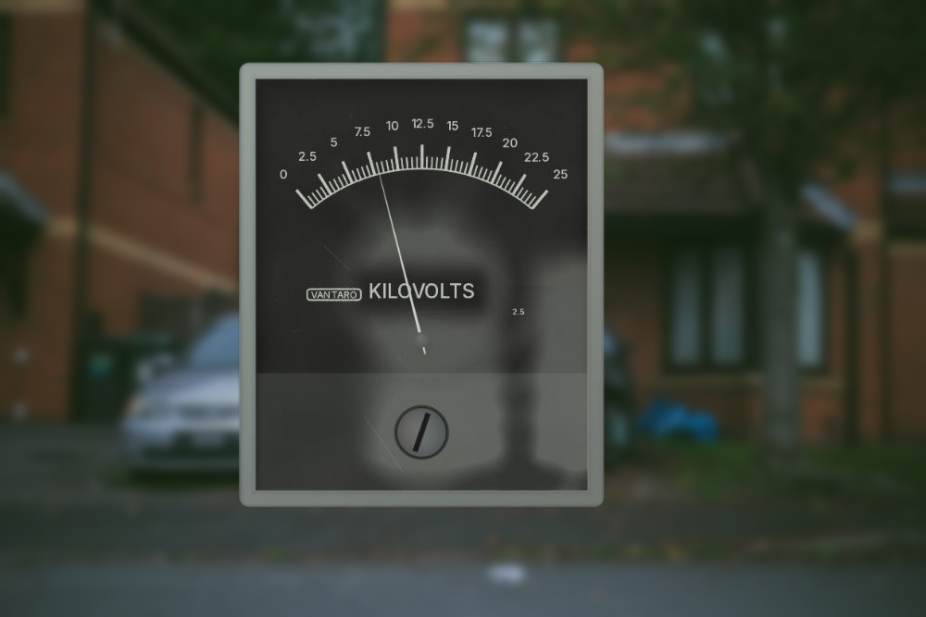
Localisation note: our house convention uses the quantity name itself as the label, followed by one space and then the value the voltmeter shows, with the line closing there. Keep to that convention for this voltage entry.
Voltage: 8 kV
